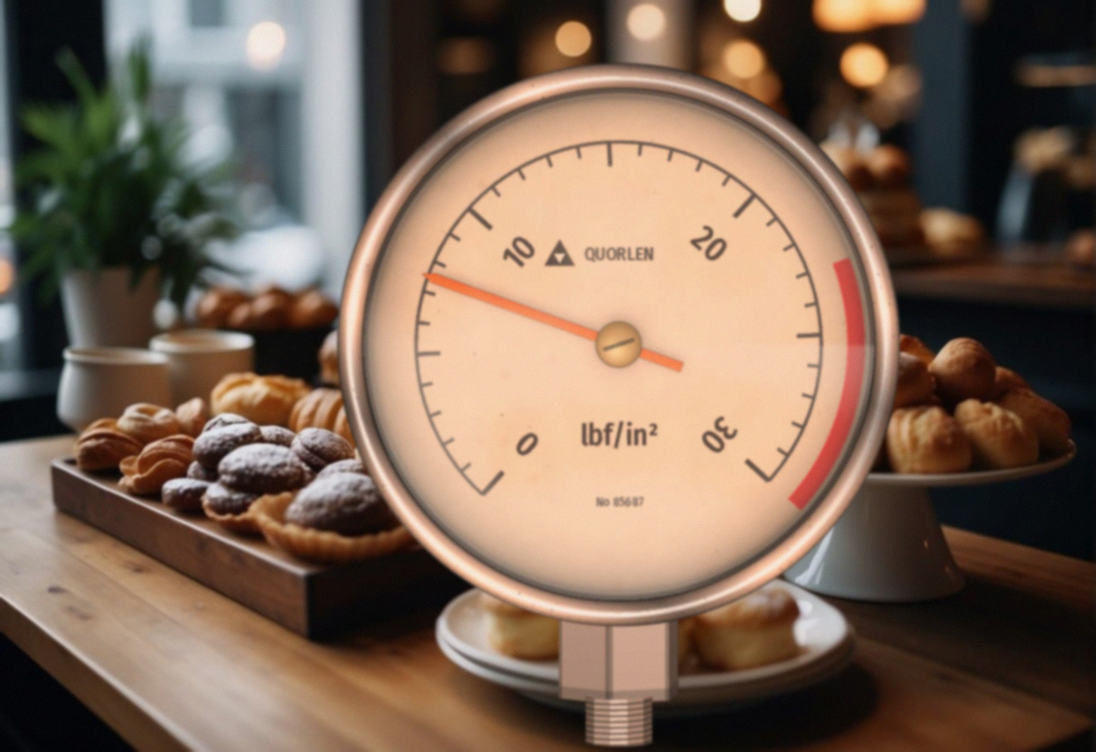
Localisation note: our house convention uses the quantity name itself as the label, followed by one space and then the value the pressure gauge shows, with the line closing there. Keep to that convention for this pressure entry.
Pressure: 7.5 psi
